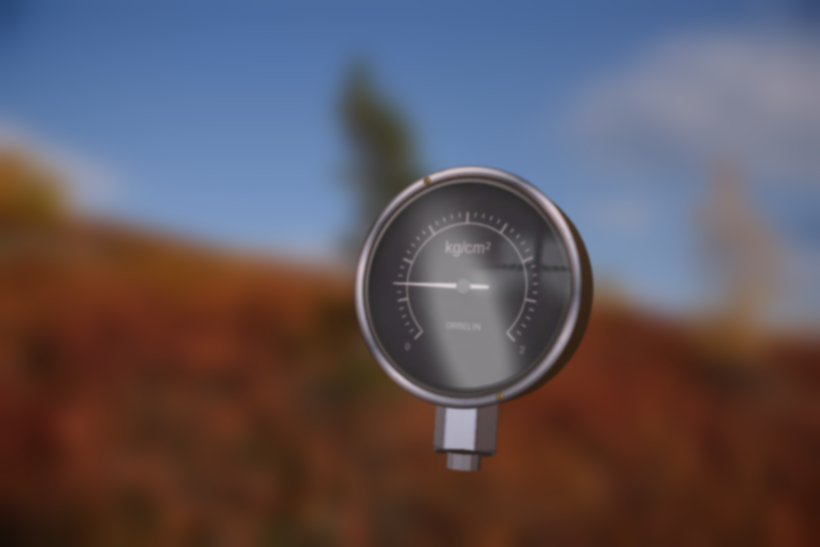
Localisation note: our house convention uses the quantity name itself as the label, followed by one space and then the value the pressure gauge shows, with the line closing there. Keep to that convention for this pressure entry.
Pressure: 0.35 kg/cm²
